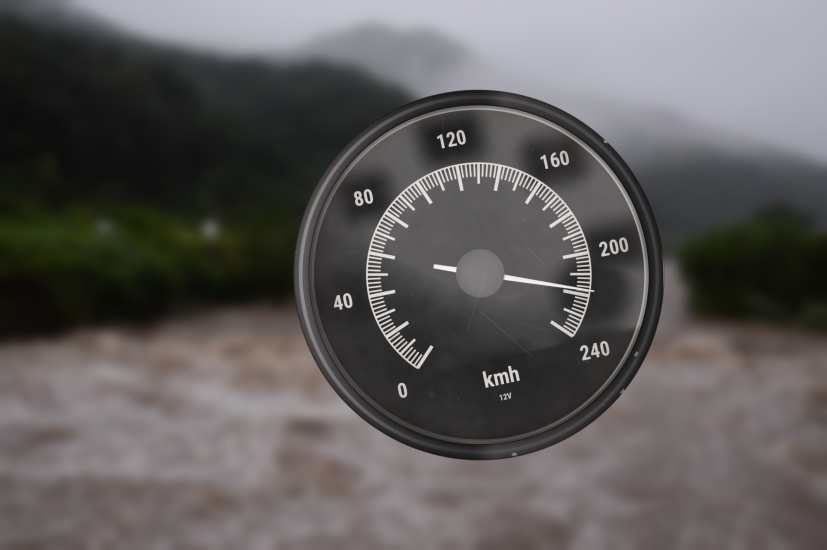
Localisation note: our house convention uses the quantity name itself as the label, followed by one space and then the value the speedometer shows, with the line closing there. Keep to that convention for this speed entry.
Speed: 218 km/h
